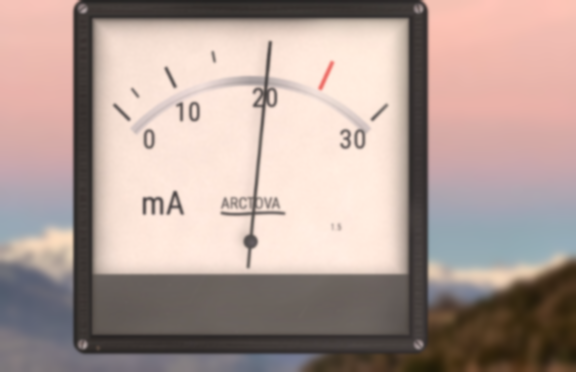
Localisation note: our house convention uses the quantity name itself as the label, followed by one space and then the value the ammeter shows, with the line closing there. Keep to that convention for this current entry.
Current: 20 mA
